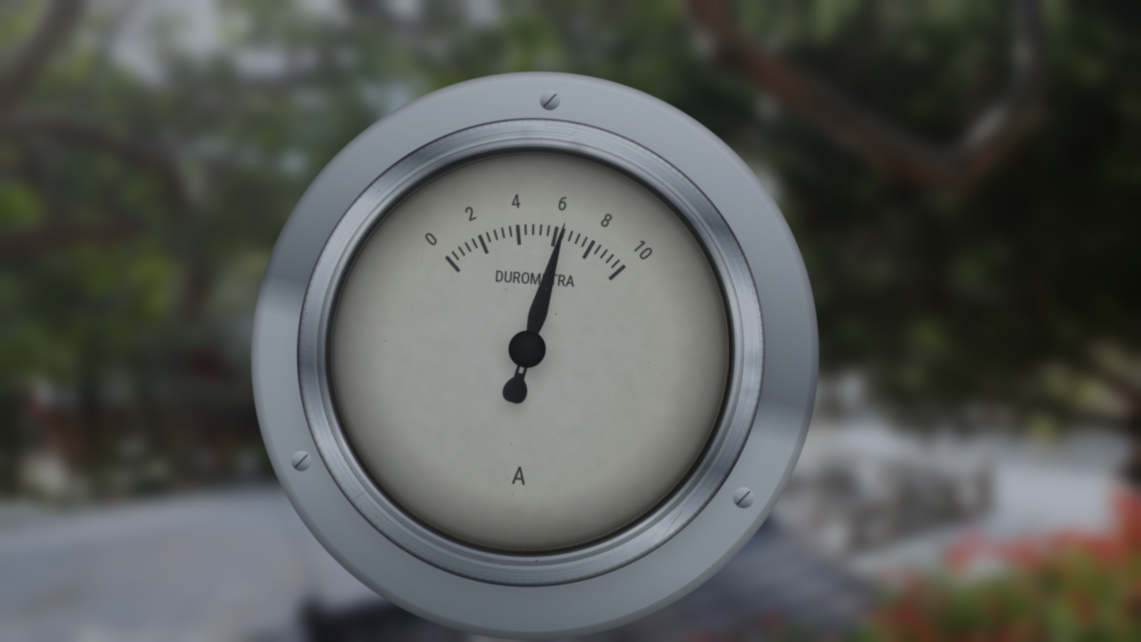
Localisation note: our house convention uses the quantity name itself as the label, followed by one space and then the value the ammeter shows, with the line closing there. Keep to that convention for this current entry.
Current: 6.4 A
